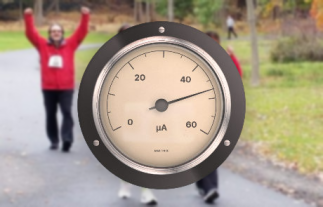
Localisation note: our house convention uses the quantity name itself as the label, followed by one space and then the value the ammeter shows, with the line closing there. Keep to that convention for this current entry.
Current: 47.5 µA
